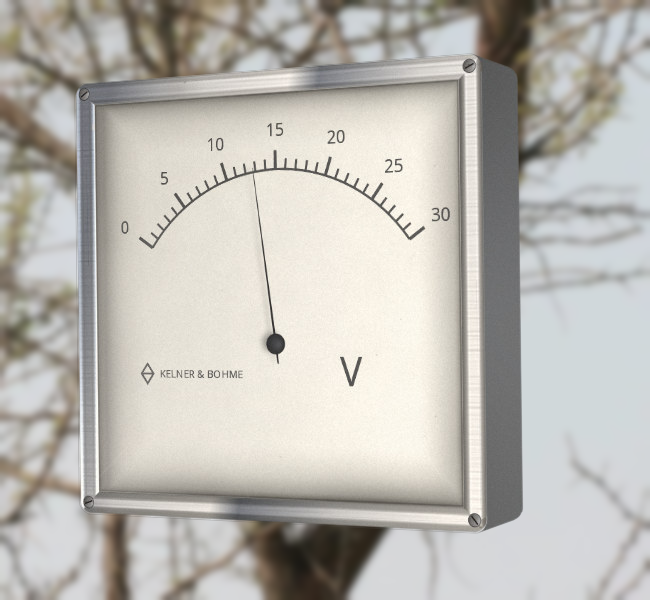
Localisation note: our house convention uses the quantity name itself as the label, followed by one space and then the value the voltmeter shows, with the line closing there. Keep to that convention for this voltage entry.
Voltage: 13 V
